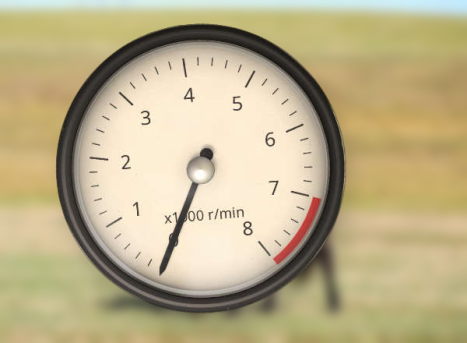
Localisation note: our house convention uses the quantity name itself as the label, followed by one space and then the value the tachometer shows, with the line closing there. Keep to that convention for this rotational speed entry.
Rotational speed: 0 rpm
